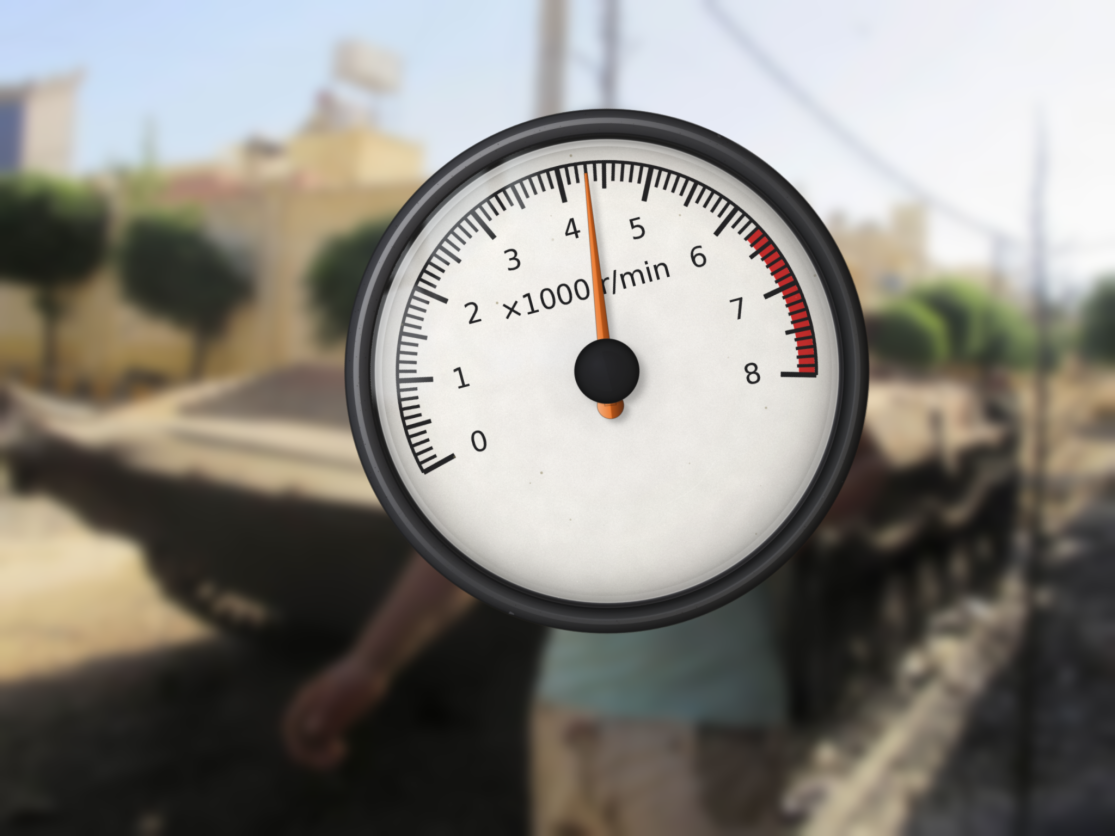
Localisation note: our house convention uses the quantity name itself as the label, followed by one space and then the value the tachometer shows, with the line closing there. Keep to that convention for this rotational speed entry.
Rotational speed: 4300 rpm
